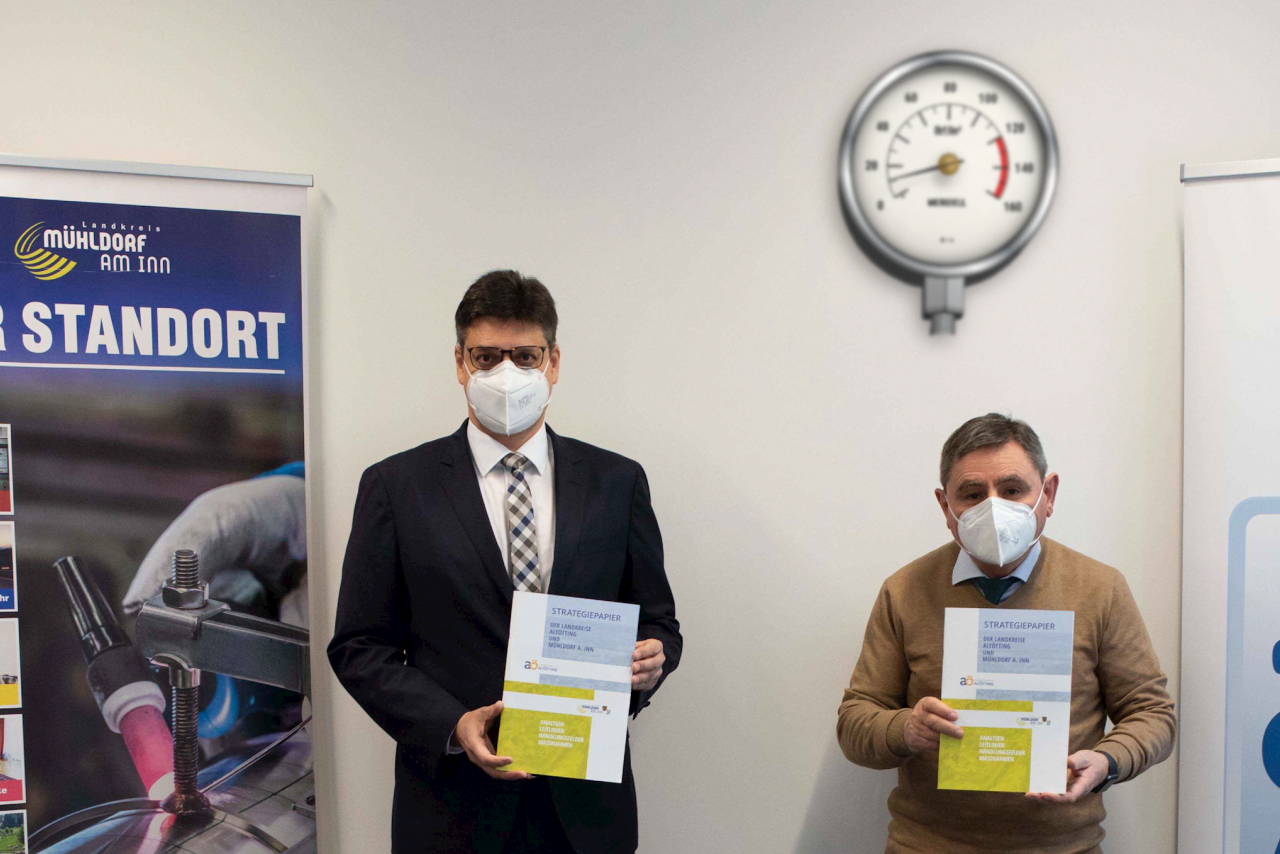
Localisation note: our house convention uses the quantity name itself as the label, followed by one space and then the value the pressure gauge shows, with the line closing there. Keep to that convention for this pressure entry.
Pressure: 10 psi
